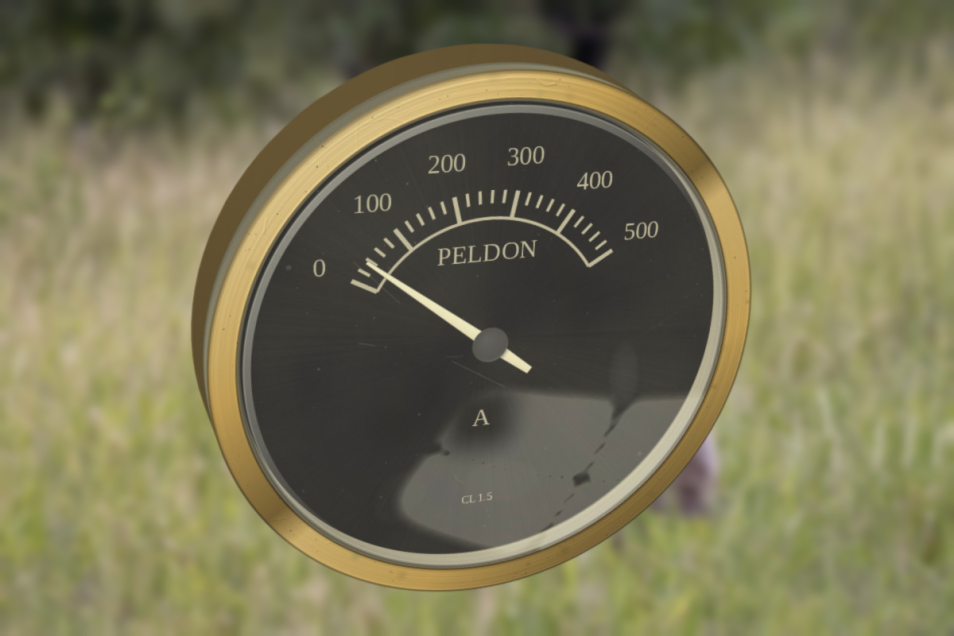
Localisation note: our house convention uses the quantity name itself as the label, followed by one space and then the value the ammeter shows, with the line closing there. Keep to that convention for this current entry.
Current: 40 A
